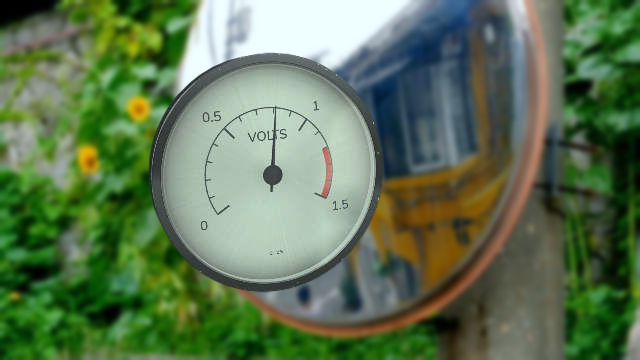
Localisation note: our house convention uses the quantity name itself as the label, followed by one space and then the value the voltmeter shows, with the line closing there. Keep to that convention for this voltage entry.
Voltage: 0.8 V
